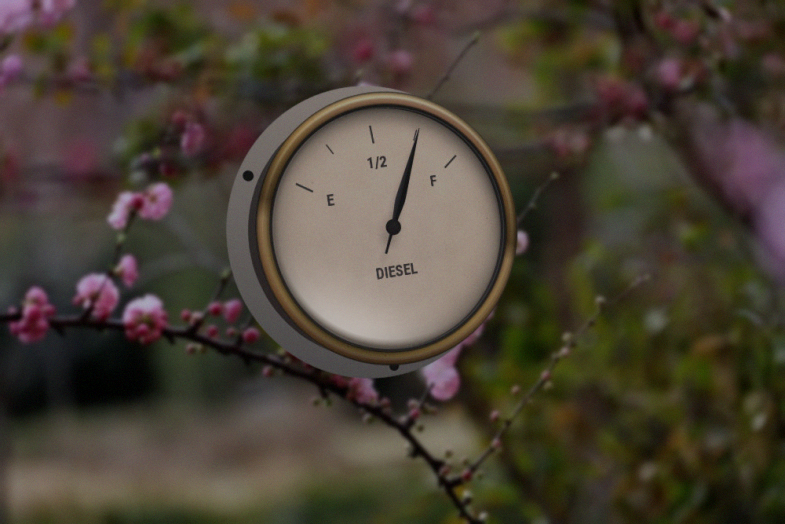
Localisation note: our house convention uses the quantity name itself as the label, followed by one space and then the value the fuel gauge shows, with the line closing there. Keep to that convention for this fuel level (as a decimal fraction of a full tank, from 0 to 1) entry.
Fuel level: 0.75
